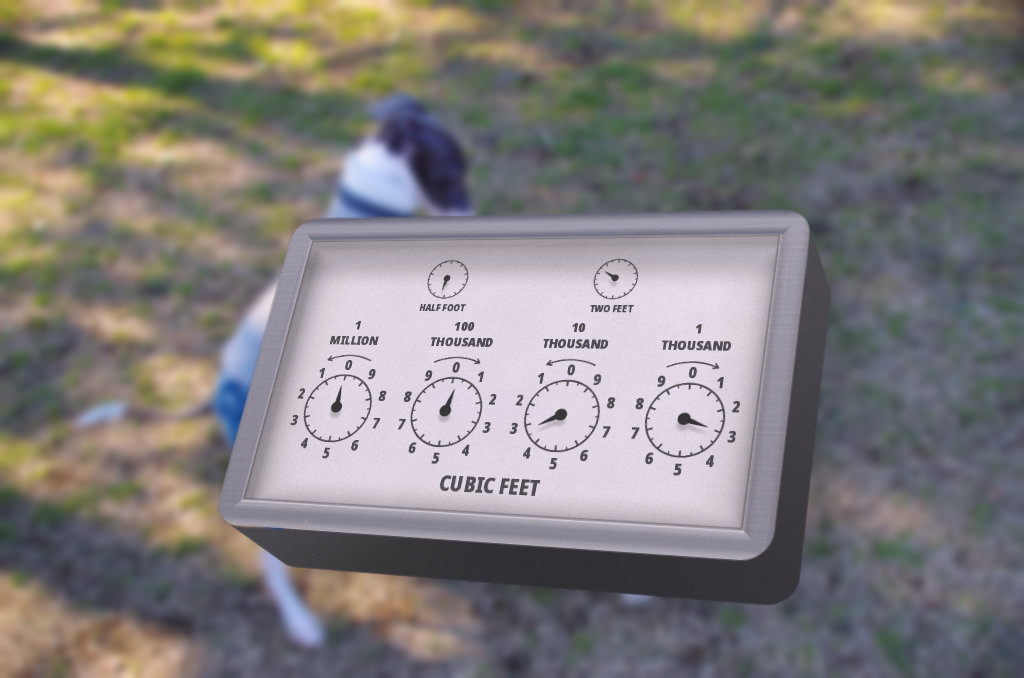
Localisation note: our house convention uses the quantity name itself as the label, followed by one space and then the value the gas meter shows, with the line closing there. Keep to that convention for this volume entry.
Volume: 3300 ft³
